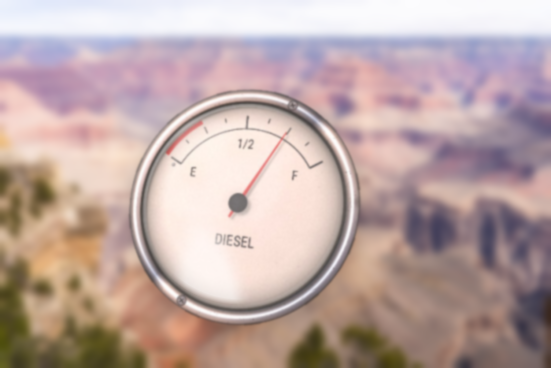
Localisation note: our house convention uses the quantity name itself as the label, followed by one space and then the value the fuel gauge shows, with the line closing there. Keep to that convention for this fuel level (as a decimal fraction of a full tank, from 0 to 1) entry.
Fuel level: 0.75
